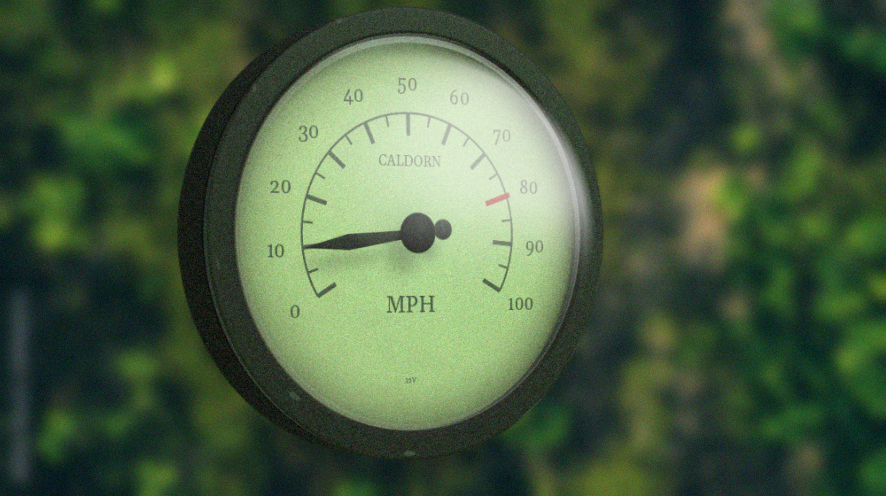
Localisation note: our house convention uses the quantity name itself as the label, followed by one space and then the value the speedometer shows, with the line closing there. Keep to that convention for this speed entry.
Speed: 10 mph
